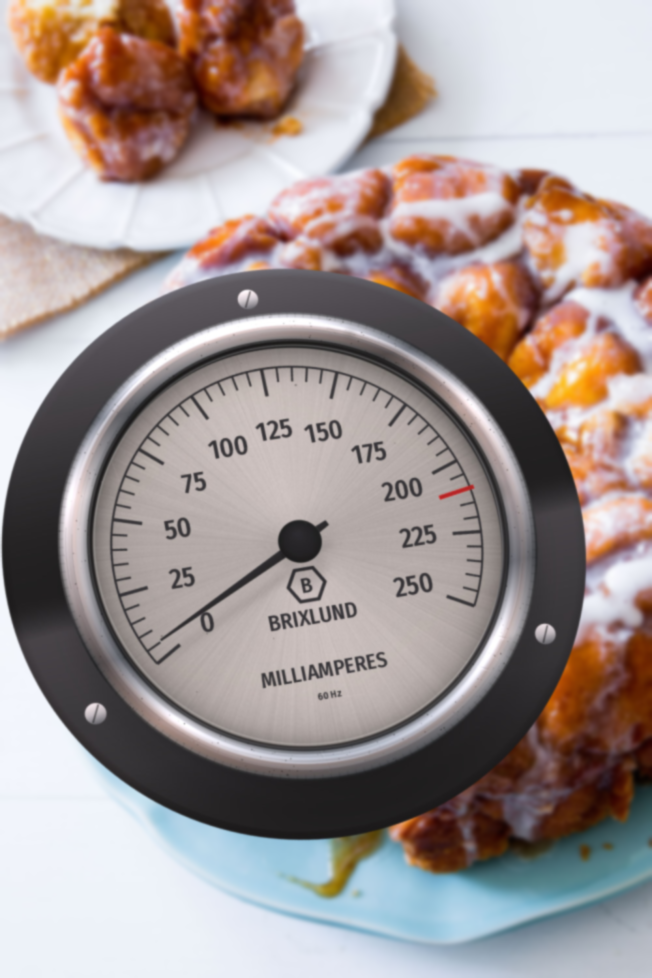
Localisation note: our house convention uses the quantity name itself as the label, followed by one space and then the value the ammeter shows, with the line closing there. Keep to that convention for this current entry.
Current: 5 mA
